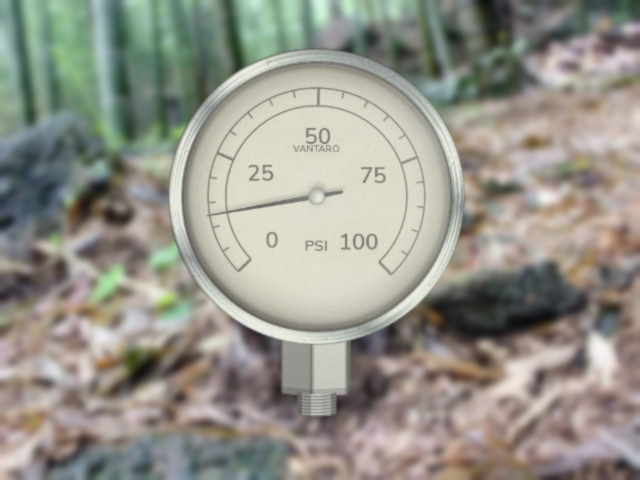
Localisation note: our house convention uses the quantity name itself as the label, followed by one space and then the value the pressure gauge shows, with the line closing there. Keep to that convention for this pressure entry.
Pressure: 12.5 psi
